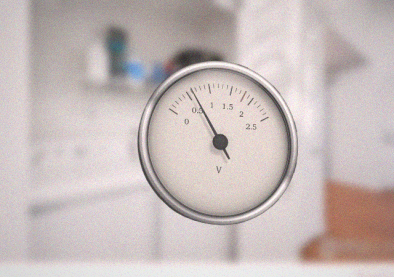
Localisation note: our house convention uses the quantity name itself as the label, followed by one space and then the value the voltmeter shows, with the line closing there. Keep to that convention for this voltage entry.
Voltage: 0.6 V
